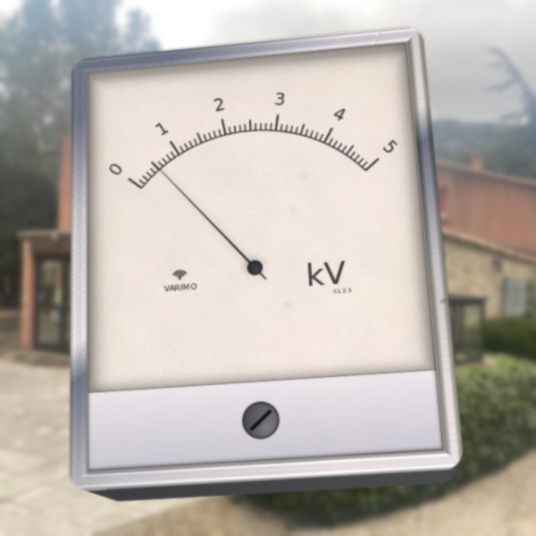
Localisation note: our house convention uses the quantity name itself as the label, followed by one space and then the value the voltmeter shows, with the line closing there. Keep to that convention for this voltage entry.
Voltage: 0.5 kV
